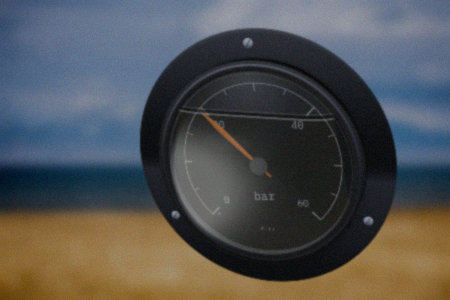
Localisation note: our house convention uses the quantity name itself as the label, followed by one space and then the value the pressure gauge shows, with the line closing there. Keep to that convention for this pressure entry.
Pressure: 20 bar
